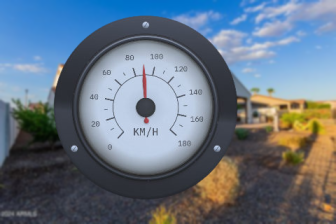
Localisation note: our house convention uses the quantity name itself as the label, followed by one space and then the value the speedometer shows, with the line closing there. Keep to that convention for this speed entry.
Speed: 90 km/h
